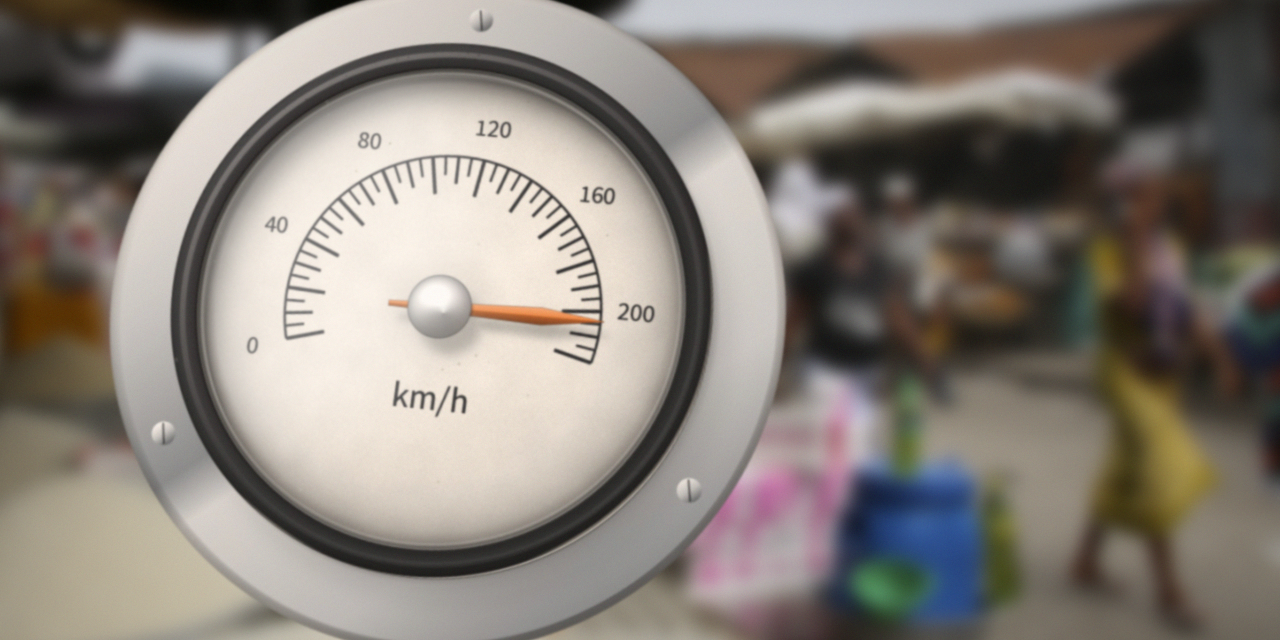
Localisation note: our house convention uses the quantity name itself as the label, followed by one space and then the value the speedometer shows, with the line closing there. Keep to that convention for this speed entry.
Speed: 205 km/h
